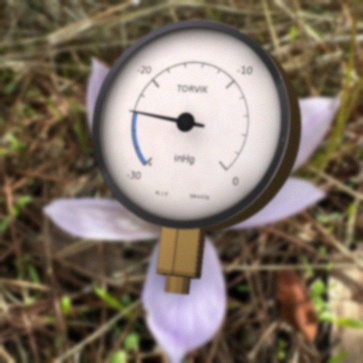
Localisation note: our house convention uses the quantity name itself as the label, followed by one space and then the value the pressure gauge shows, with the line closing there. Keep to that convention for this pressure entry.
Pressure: -24 inHg
